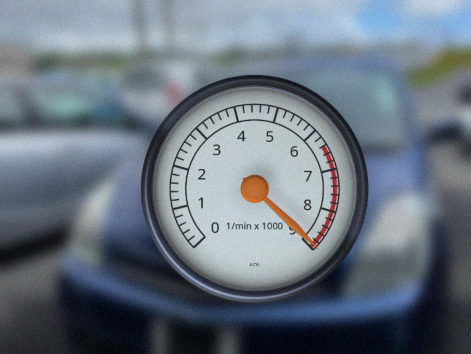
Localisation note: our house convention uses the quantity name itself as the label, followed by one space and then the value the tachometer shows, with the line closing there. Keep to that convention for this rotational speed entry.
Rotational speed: 8900 rpm
